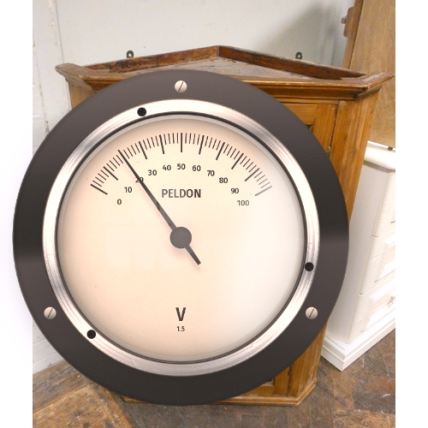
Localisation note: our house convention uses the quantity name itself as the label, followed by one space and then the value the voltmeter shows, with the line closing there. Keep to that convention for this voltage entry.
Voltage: 20 V
